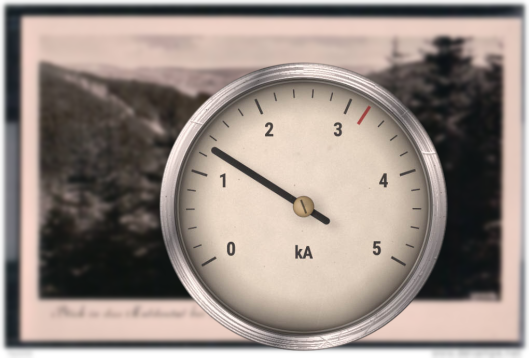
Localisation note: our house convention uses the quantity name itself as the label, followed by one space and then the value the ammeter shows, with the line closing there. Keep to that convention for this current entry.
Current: 1.3 kA
